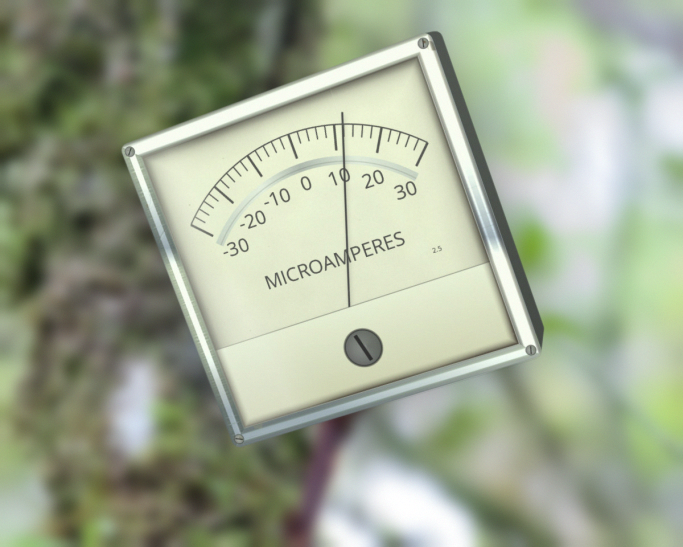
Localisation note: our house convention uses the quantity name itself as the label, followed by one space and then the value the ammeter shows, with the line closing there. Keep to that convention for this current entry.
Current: 12 µA
